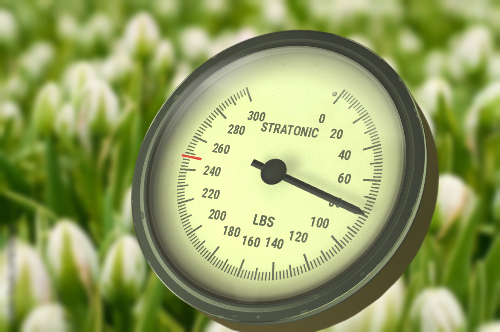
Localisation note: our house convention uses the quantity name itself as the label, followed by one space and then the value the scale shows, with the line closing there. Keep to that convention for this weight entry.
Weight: 80 lb
